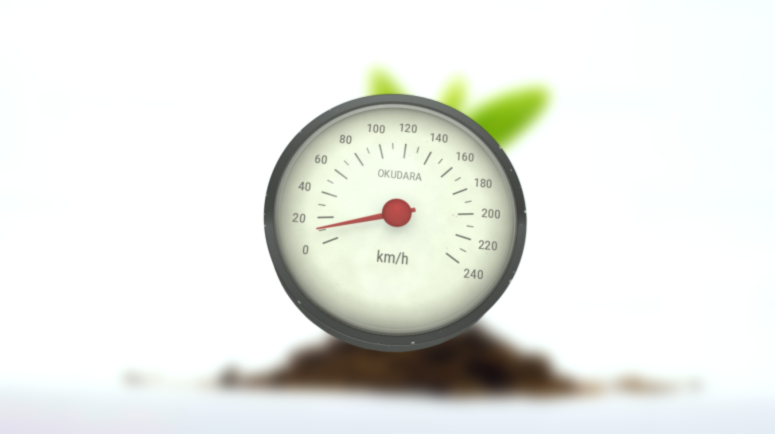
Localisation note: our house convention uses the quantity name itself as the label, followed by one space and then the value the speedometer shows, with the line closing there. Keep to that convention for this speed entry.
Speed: 10 km/h
